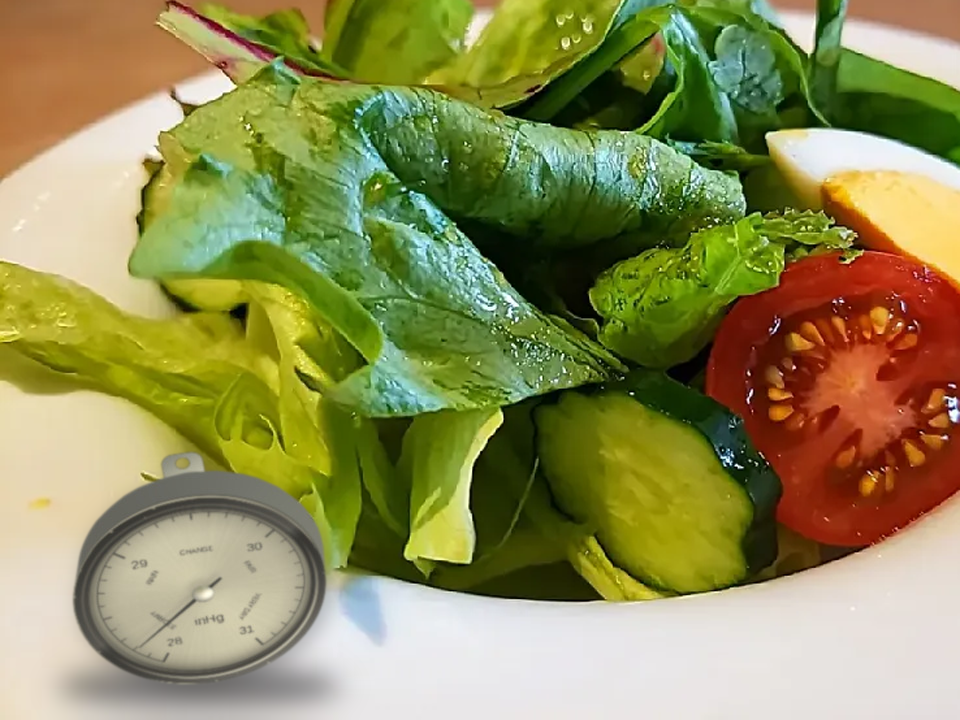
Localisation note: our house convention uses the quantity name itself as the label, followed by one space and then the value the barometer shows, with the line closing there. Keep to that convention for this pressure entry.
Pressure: 28.2 inHg
